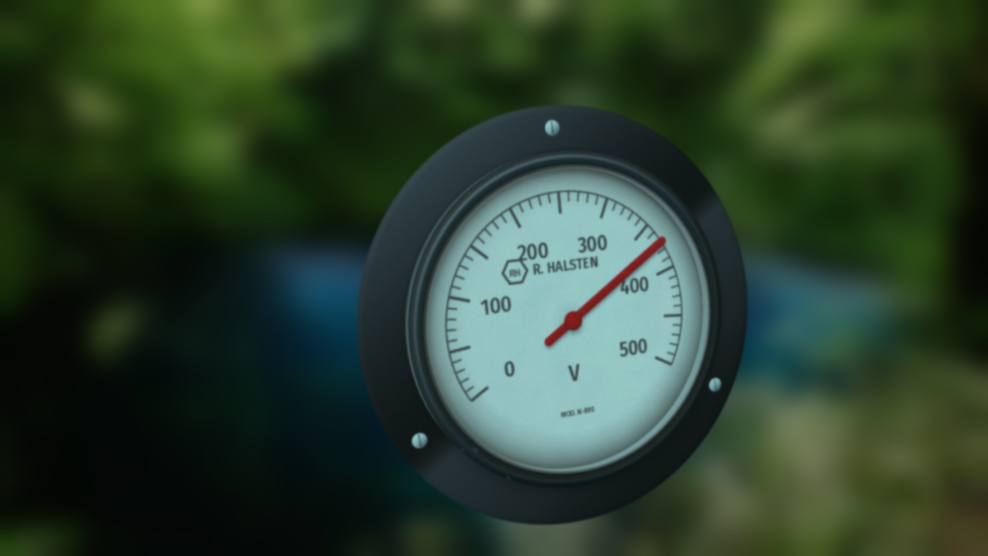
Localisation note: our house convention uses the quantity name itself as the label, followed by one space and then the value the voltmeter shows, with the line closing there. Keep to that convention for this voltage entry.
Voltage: 370 V
